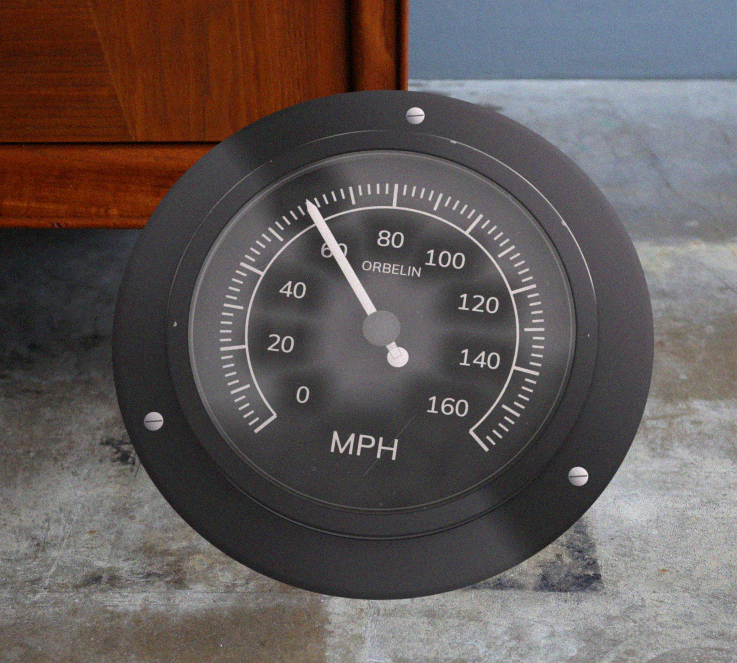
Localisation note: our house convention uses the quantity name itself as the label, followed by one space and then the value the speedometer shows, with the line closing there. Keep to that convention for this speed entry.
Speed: 60 mph
